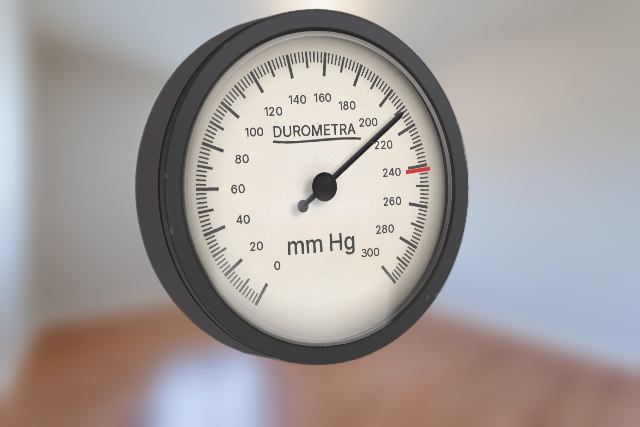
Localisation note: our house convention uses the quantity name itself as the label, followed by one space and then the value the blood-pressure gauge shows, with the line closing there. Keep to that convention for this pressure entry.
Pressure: 210 mmHg
